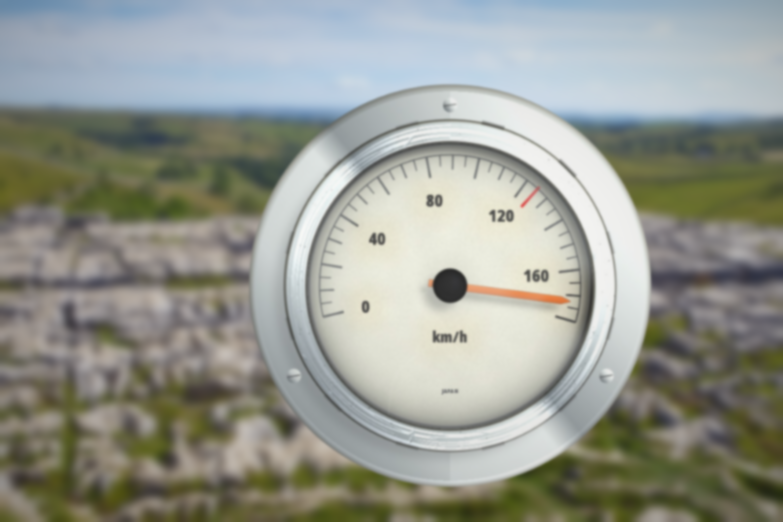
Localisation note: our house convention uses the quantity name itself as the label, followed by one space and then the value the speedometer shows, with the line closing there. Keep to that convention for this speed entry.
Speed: 172.5 km/h
